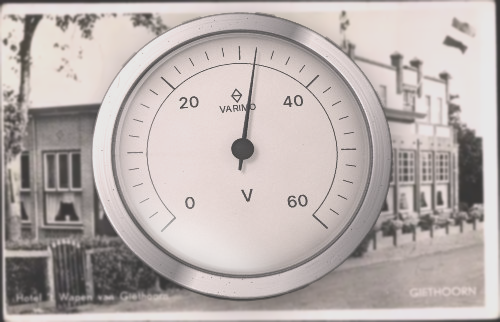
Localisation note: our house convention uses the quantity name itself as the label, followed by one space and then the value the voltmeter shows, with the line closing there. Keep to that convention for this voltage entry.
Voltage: 32 V
